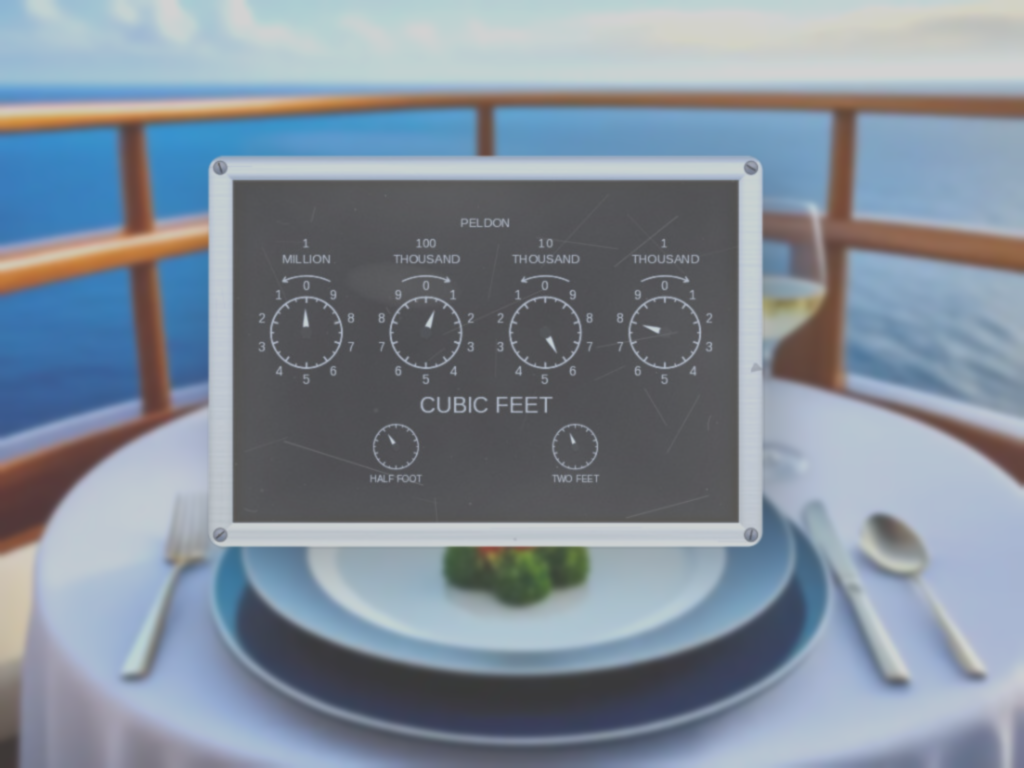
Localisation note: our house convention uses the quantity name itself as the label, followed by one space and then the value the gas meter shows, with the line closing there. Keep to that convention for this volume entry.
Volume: 5800 ft³
